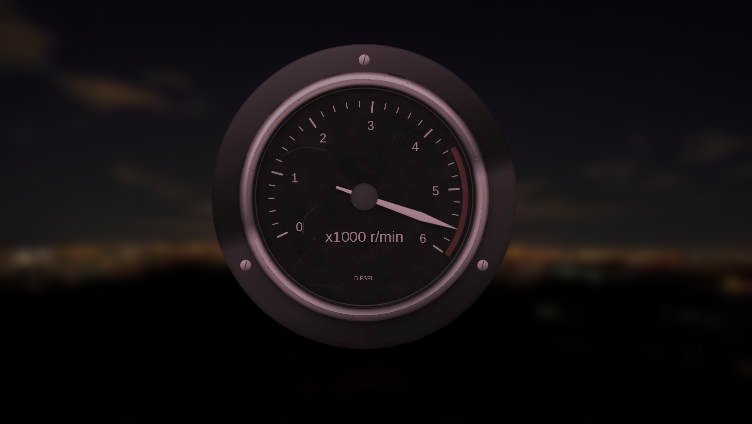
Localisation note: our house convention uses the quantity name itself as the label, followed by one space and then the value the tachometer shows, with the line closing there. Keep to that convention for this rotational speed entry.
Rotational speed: 5600 rpm
